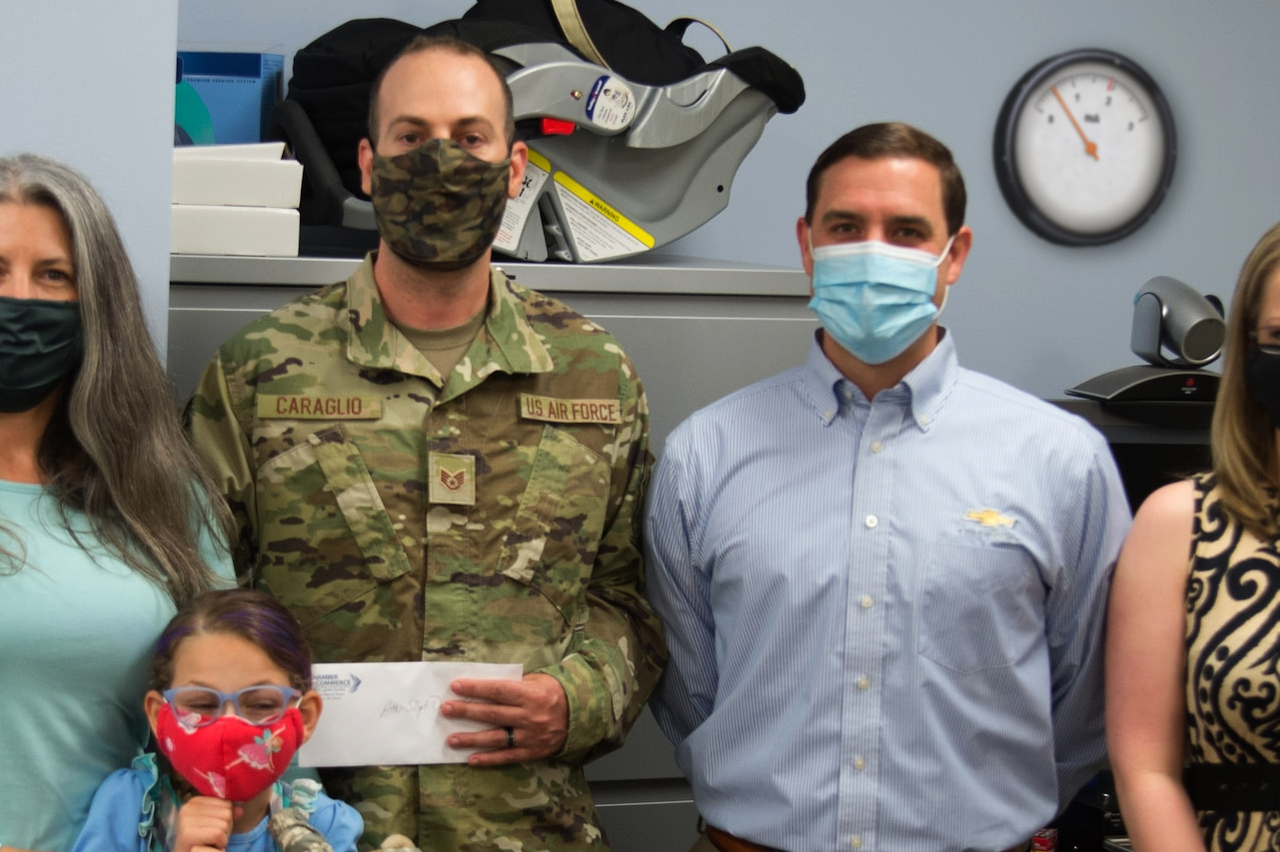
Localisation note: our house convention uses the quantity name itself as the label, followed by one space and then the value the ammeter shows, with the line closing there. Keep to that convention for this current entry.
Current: 0.5 mA
